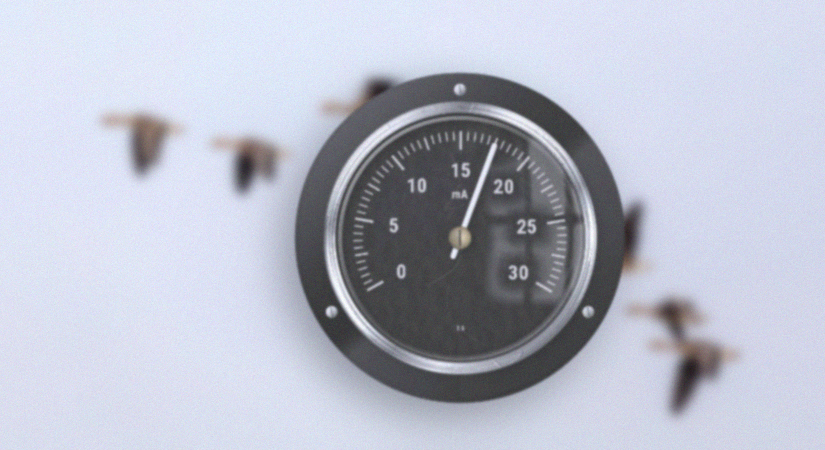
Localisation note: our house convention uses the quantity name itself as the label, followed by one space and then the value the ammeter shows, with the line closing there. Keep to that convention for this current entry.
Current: 17.5 mA
